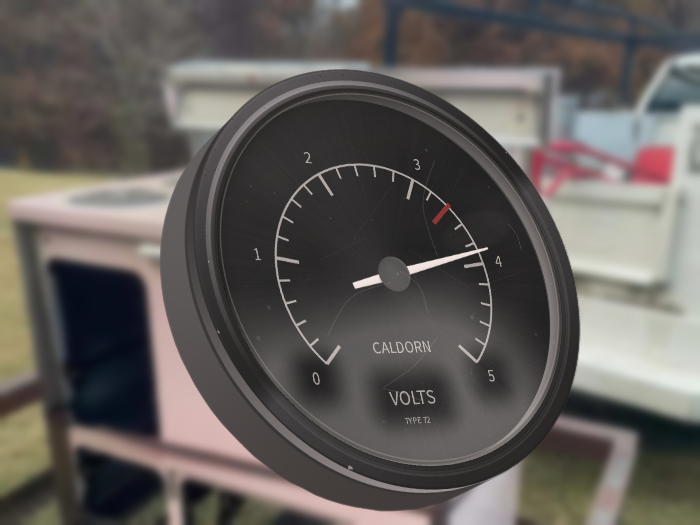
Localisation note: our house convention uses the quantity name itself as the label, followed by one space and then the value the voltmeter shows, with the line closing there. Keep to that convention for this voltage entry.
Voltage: 3.9 V
